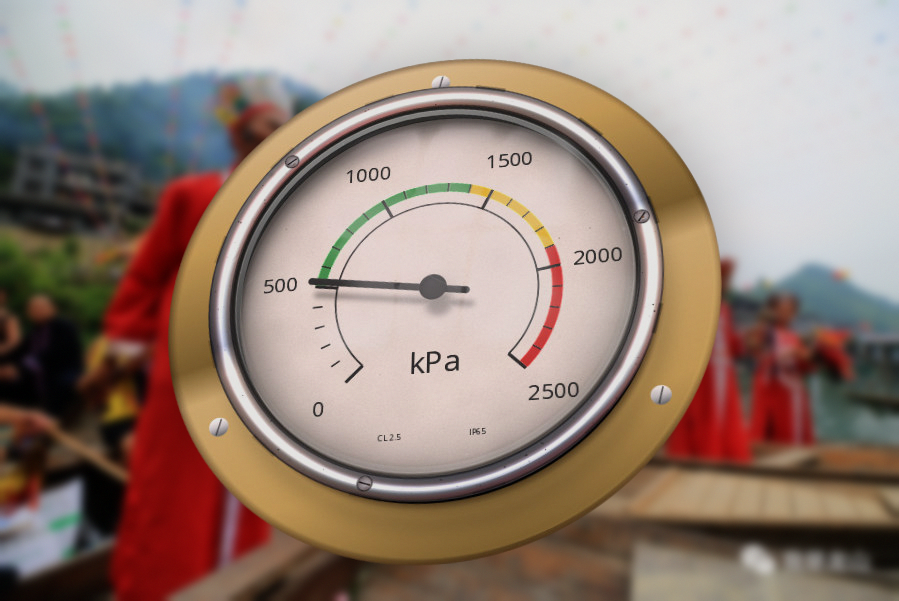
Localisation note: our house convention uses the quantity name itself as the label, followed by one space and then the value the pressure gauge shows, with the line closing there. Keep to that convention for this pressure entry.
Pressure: 500 kPa
